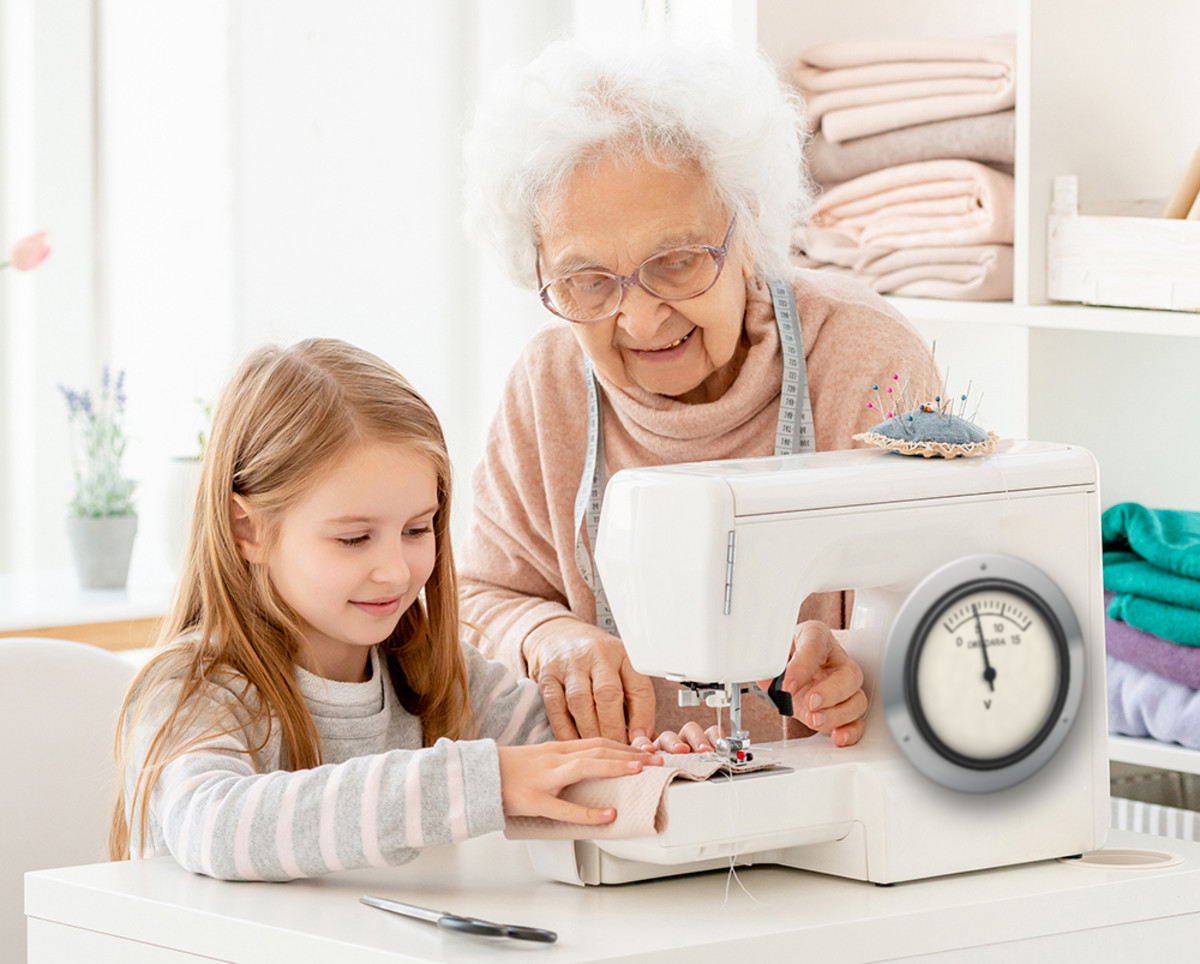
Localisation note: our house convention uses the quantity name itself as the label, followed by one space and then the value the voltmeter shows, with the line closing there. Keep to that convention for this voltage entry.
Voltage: 5 V
